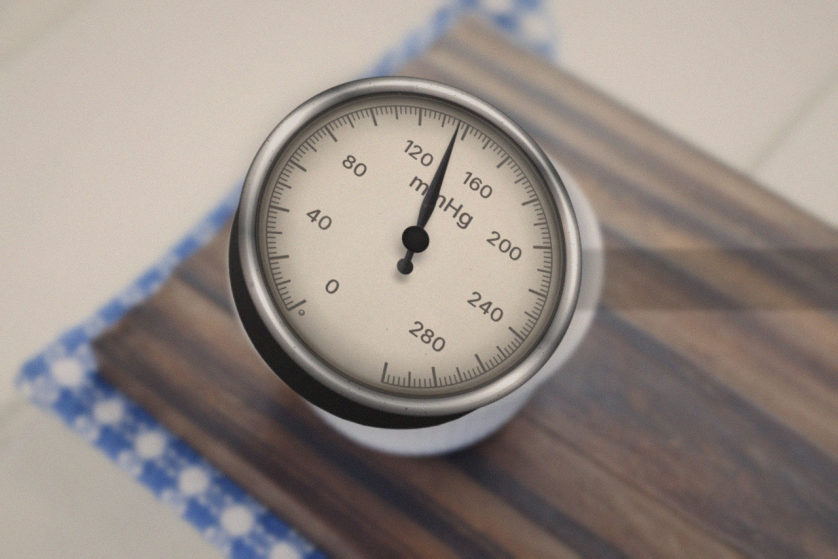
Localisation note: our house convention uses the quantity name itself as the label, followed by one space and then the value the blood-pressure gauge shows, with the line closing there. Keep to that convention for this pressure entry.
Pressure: 136 mmHg
